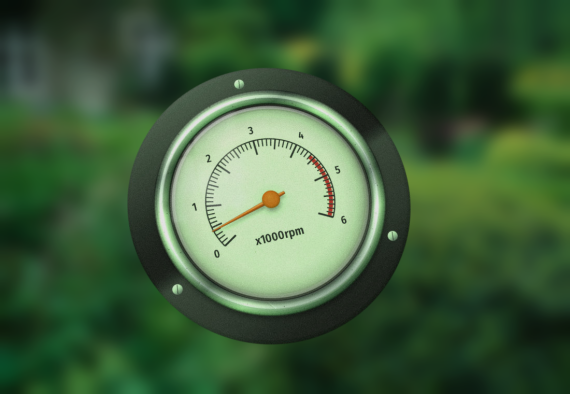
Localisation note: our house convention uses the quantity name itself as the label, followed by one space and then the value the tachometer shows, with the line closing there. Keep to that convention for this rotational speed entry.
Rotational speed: 400 rpm
